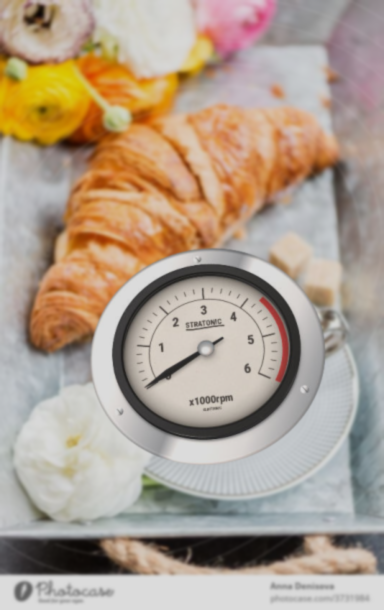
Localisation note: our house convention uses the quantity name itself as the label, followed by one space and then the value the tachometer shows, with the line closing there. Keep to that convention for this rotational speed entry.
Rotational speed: 0 rpm
